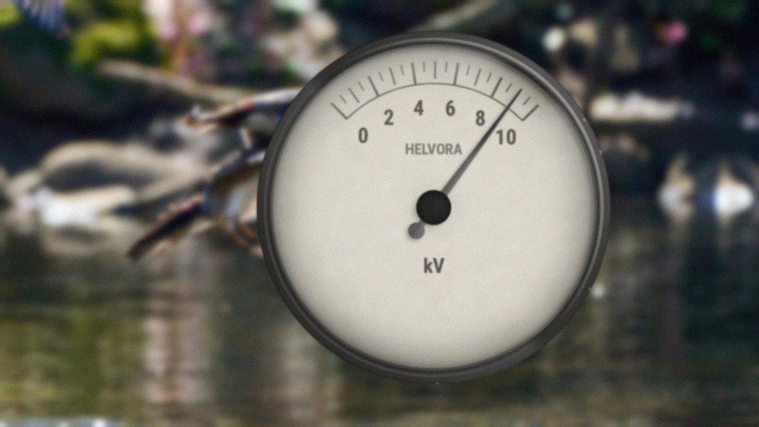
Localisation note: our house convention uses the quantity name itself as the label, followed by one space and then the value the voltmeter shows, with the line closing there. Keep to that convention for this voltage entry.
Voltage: 9 kV
